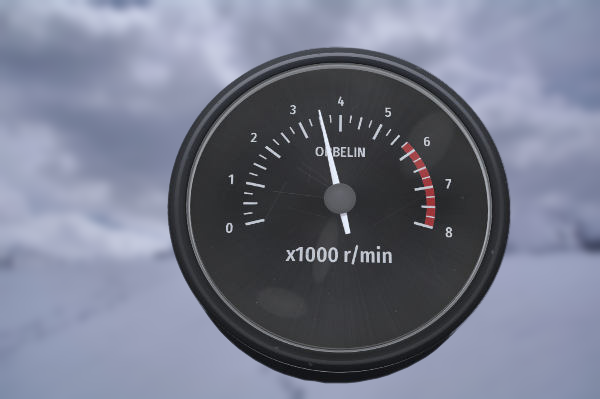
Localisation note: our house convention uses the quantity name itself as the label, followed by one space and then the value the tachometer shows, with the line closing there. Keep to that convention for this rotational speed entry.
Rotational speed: 3500 rpm
